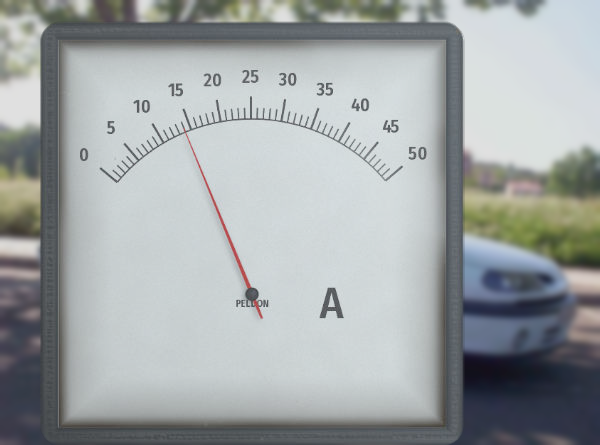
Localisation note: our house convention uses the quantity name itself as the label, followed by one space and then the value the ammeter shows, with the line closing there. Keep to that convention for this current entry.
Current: 14 A
